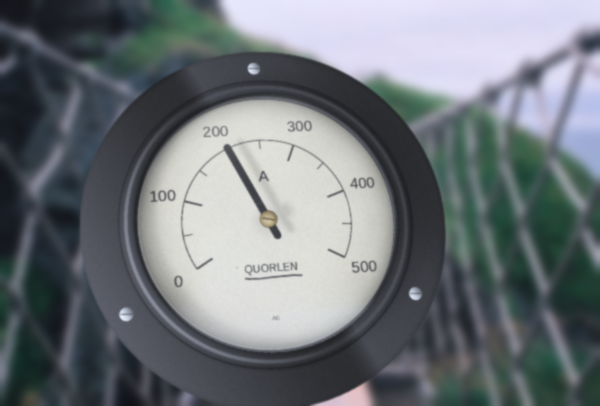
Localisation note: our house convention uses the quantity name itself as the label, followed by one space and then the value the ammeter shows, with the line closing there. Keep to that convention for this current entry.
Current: 200 A
